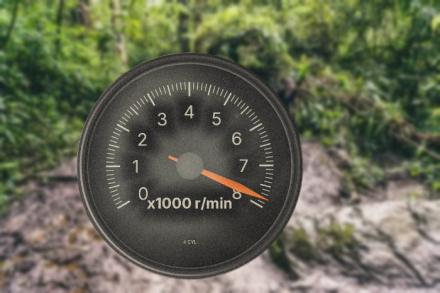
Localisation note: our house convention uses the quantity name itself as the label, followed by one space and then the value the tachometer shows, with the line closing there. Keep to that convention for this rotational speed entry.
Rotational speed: 7800 rpm
